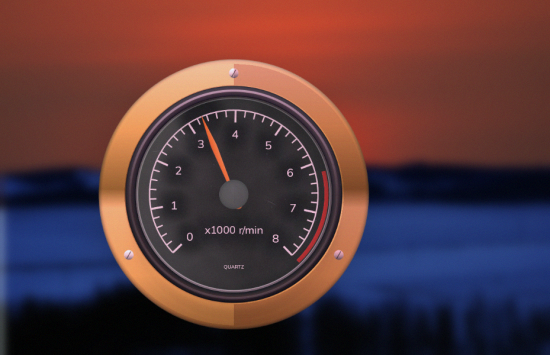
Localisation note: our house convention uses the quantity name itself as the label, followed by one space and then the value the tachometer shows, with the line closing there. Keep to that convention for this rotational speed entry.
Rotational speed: 3300 rpm
